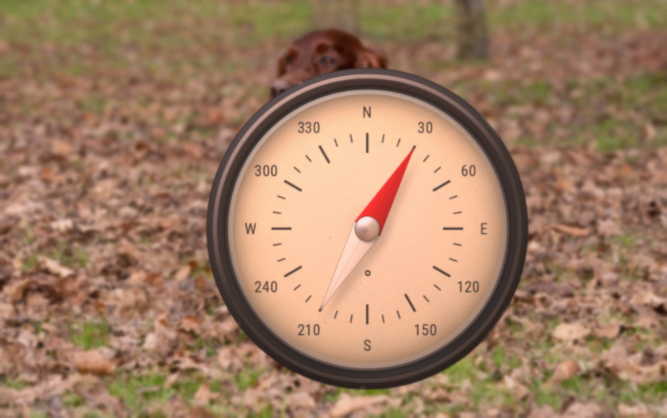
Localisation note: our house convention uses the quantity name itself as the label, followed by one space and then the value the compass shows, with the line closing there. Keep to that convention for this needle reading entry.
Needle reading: 30 °
